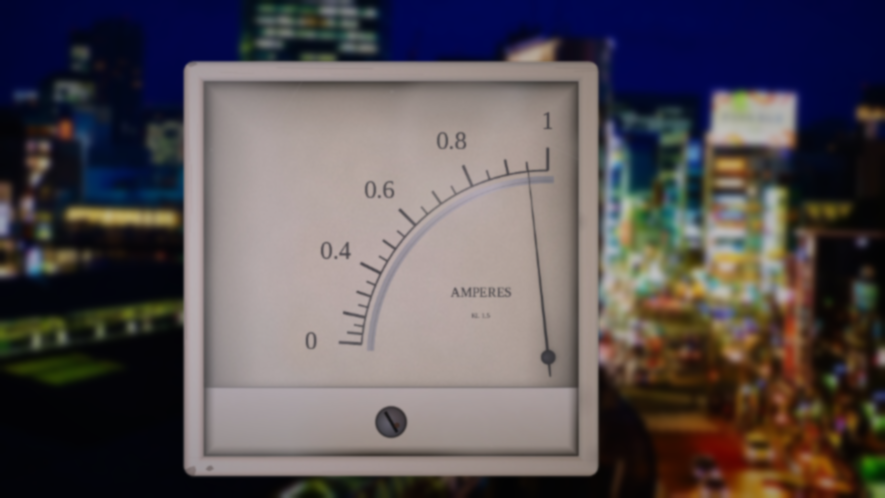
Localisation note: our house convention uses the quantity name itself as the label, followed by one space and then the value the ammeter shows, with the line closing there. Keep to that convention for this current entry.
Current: 0.95 A
